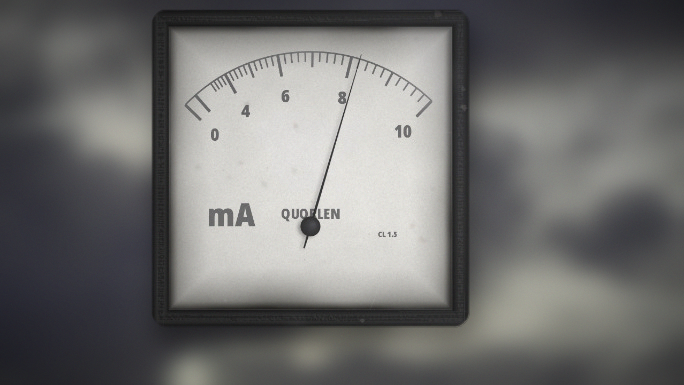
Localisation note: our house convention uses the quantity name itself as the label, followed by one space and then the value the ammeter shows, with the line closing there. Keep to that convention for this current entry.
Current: 8.2 mA
